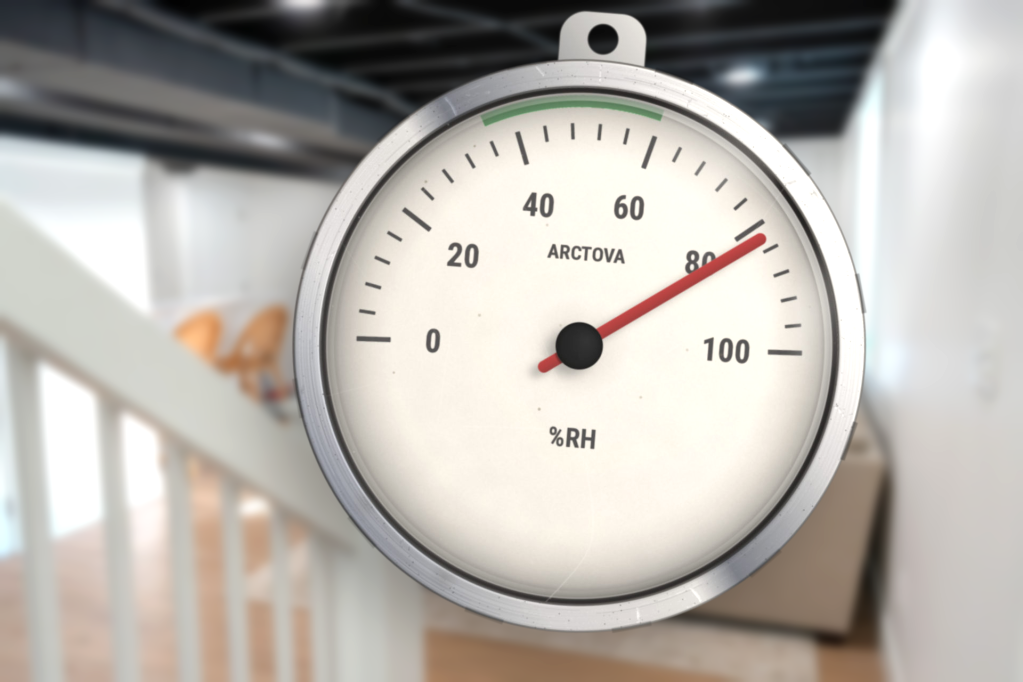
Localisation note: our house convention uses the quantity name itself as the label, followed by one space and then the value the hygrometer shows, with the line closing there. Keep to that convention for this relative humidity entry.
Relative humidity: 82 %
